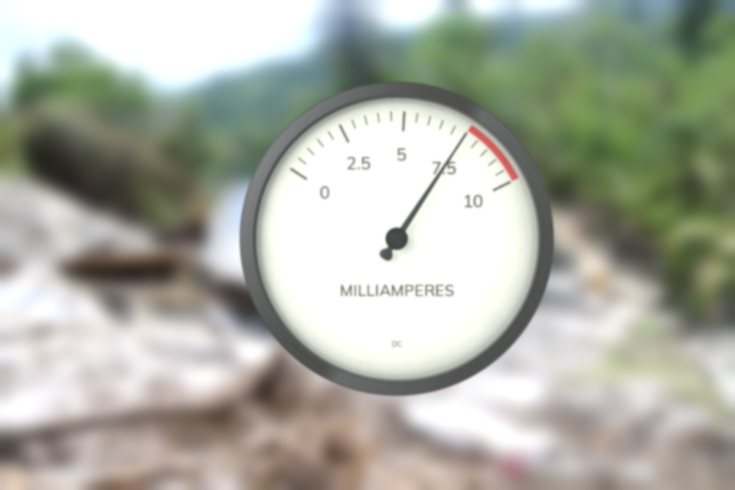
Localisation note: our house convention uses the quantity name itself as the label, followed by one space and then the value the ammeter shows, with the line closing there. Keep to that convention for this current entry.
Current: 7.5 mA
